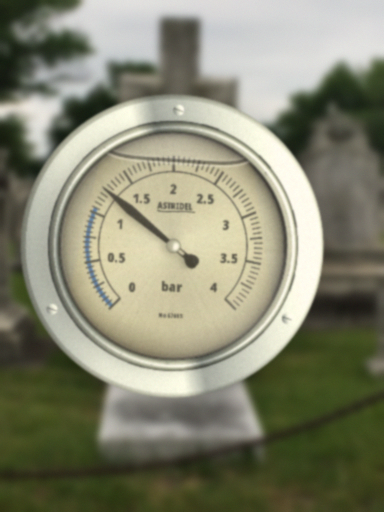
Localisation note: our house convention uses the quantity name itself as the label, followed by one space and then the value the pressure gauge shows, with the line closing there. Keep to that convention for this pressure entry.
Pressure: 1.25 bar
